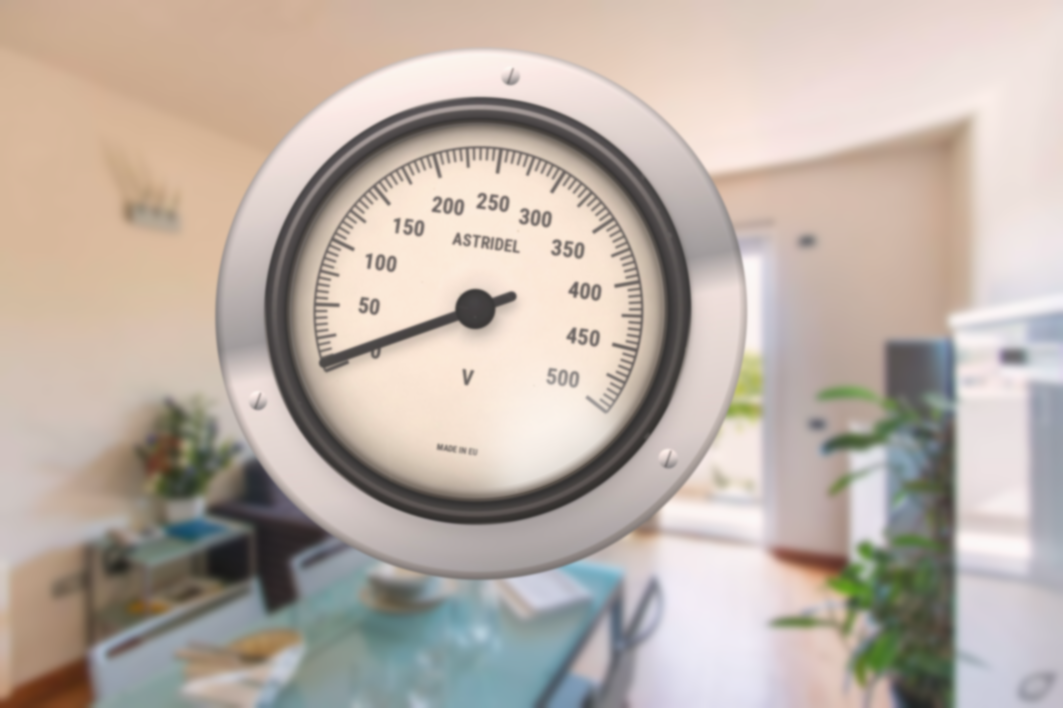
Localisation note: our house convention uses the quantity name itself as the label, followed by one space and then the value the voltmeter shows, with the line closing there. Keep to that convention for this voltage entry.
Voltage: 5 V
